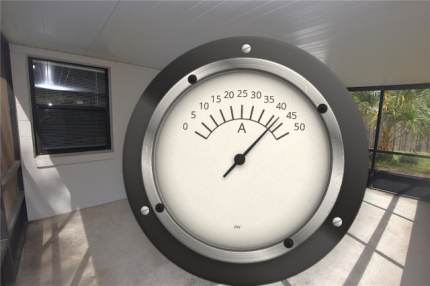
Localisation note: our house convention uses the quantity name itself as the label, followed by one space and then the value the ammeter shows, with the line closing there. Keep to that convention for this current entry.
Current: 42.5 A
